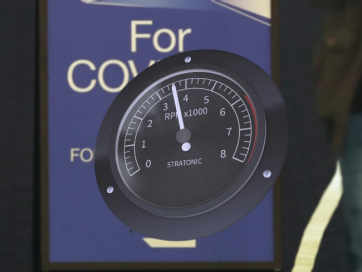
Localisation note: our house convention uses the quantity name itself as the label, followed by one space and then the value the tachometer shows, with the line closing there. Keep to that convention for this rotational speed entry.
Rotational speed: 3600 rpm
